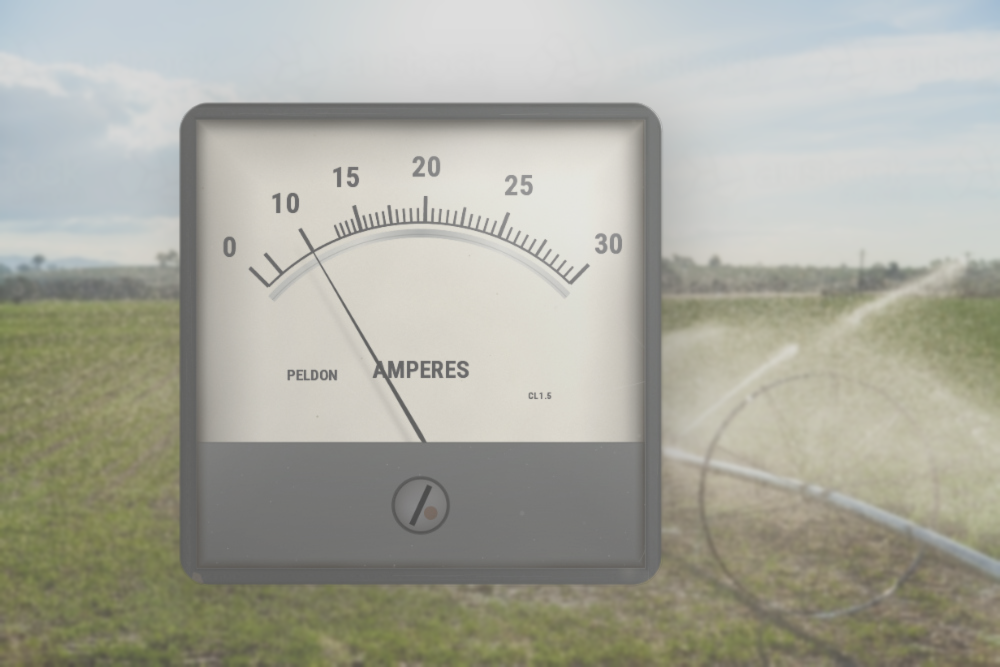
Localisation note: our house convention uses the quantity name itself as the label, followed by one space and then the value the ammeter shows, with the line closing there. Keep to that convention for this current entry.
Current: 10 A
